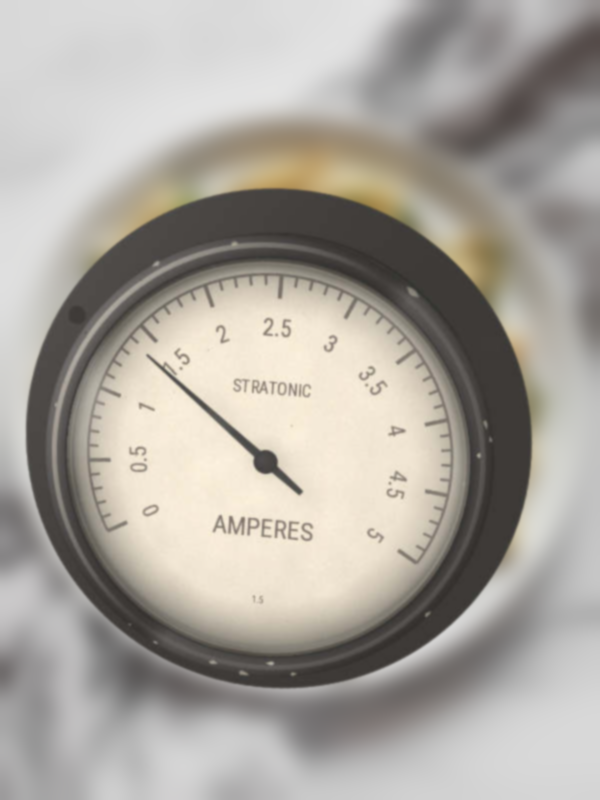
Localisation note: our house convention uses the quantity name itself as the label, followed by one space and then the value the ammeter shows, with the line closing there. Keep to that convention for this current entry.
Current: 1.4 A
